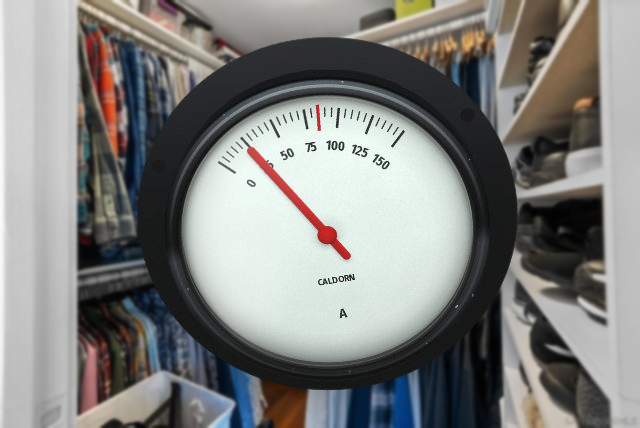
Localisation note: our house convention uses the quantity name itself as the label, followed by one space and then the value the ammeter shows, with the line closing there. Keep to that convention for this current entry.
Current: 25 A
